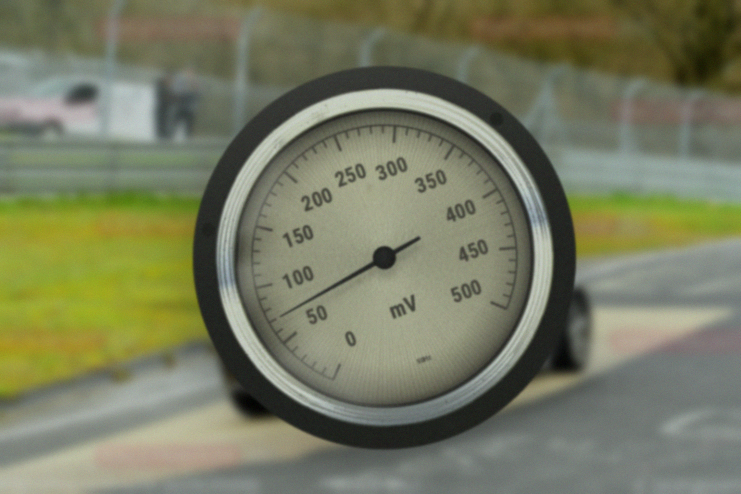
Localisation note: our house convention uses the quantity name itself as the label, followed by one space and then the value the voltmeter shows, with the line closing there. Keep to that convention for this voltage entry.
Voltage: 70 mV
